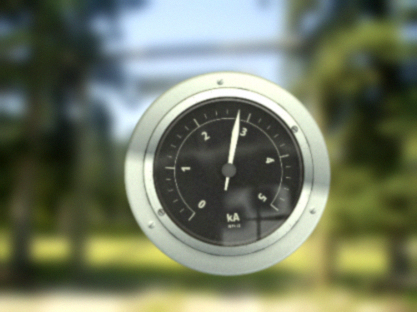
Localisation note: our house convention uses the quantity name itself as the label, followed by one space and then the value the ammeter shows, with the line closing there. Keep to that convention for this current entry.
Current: 2.8 kA
